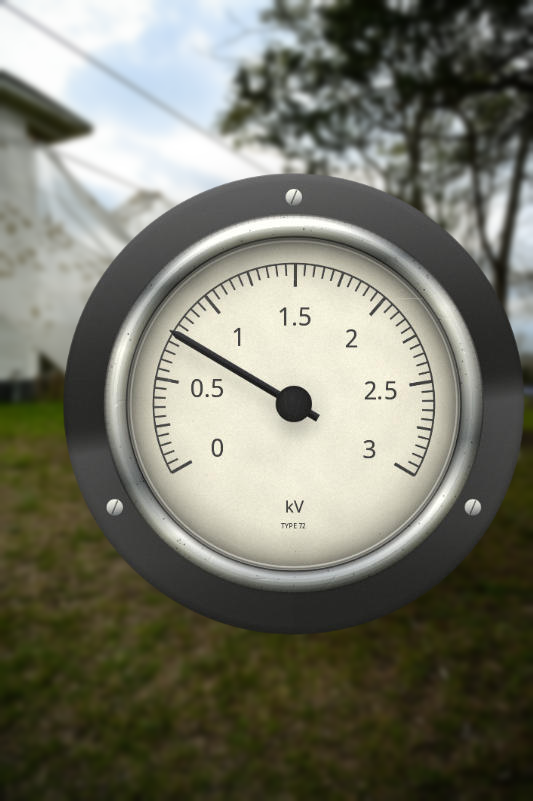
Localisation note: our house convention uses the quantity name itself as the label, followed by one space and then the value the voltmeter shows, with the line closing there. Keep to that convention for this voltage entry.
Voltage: 0.75 kV
